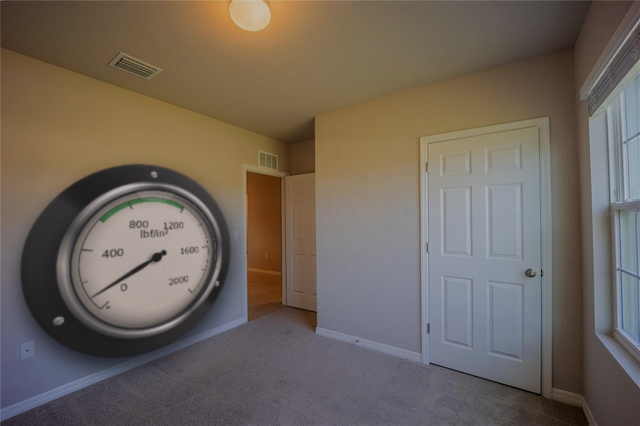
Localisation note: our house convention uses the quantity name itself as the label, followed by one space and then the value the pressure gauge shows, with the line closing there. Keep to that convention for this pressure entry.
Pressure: 100 psi
